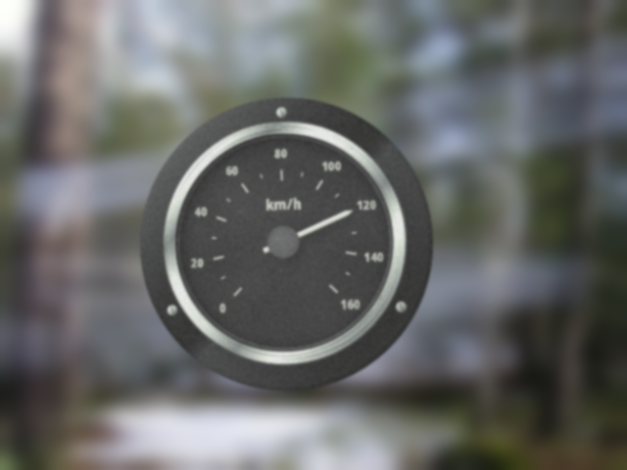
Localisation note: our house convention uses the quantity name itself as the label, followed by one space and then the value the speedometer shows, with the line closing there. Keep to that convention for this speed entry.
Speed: 120 km/h
